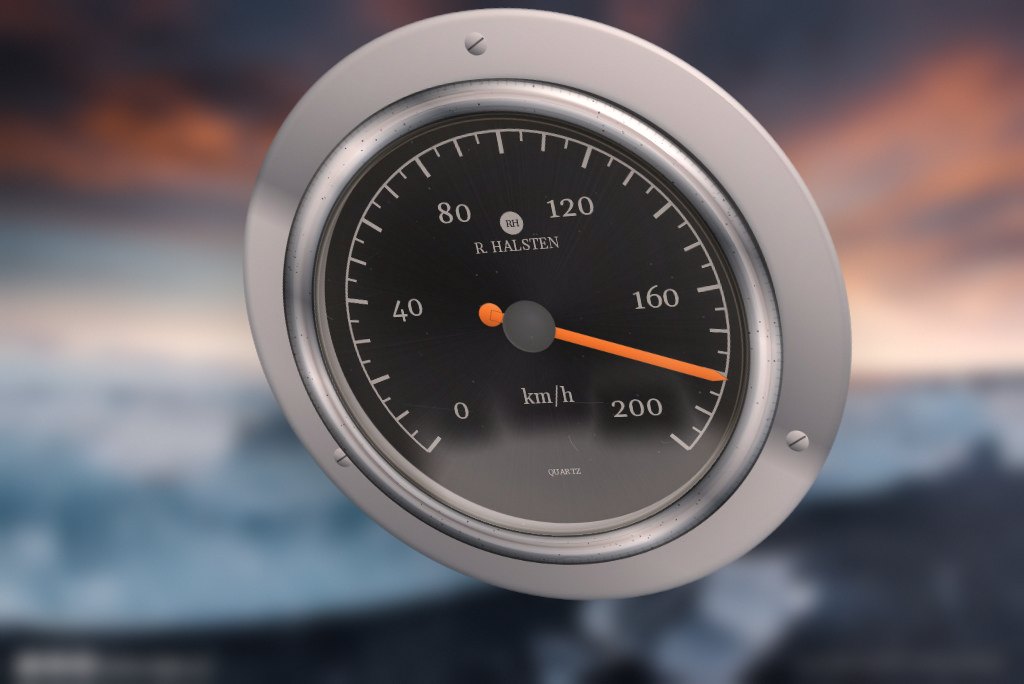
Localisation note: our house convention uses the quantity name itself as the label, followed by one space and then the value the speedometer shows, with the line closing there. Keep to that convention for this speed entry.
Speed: 180 km/h
